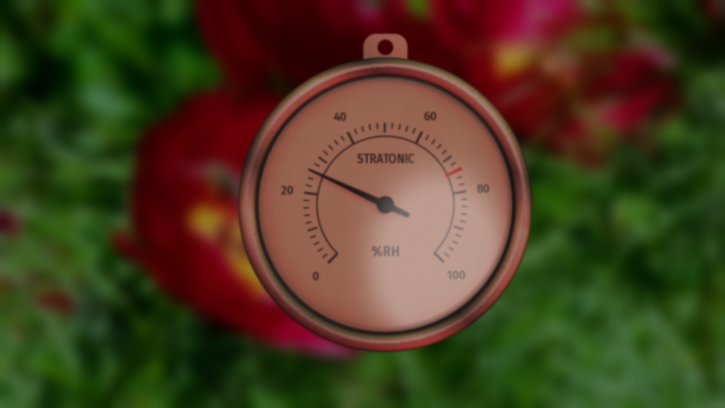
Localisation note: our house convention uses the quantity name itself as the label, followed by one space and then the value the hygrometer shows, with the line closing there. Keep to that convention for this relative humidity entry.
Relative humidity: 26 %
